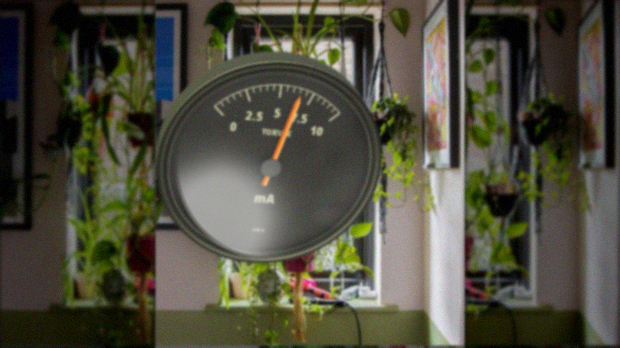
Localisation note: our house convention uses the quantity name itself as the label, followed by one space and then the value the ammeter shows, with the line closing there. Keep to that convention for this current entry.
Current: 6.5 mA
